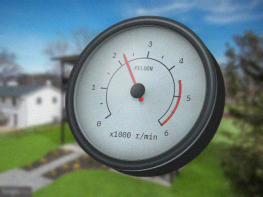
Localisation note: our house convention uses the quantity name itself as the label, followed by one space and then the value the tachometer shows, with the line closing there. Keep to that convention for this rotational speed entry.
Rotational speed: 2250 rpm
